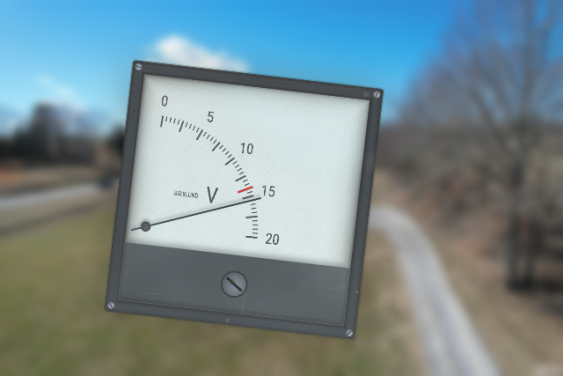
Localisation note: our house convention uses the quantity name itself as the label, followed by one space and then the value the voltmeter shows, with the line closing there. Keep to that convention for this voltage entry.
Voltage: 15.5 V
